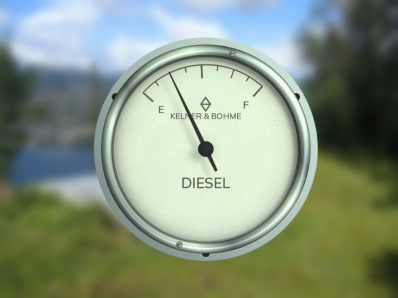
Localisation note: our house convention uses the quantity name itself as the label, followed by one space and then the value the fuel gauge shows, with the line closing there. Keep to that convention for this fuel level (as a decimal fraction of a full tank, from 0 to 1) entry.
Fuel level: 0.25
